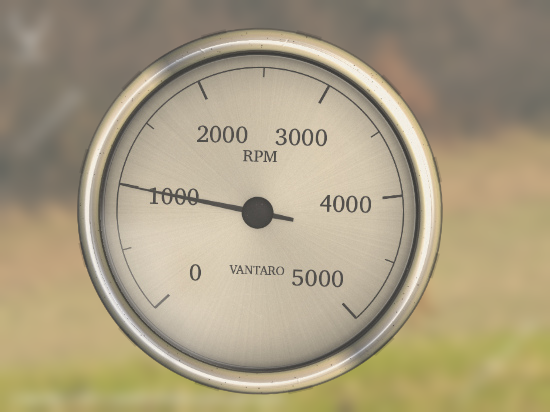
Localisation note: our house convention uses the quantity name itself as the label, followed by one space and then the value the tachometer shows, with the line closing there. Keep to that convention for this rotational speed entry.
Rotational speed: 1000 rpm
